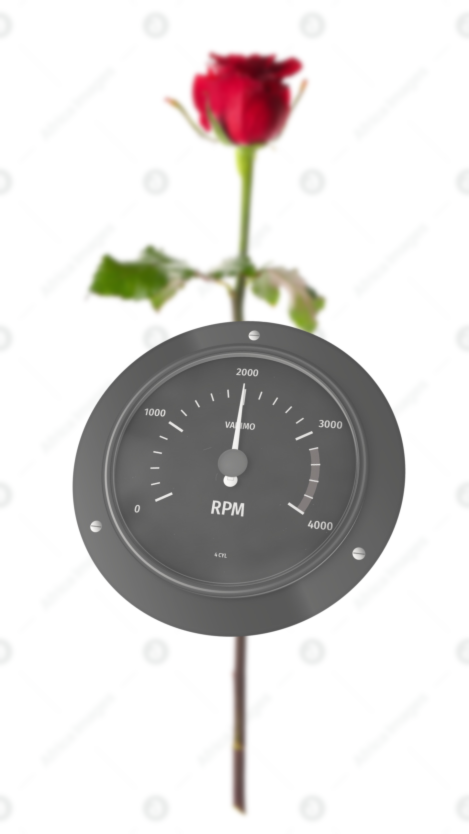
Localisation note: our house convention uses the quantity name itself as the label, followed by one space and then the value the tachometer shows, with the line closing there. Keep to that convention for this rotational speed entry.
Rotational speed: 2000 rpm
